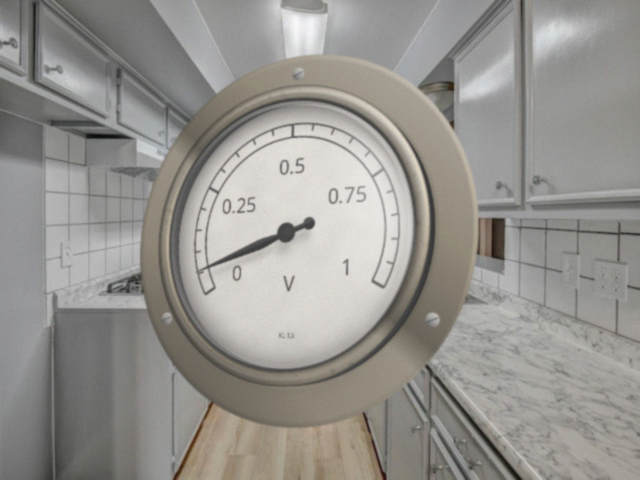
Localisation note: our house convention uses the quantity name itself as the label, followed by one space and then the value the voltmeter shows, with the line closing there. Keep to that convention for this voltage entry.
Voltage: 0.05 V
